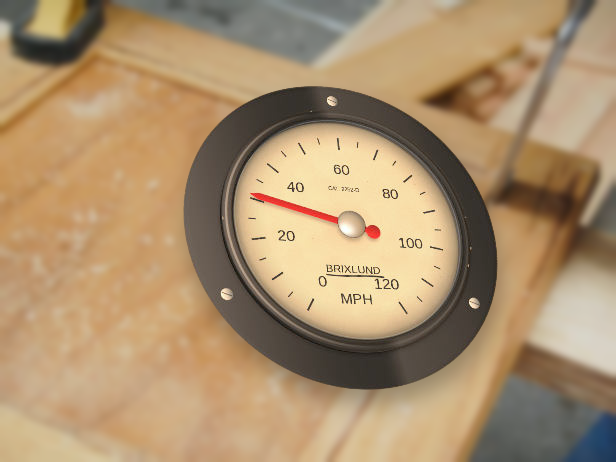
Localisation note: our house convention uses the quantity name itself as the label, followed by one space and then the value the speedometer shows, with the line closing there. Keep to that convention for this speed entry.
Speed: 30 mph
